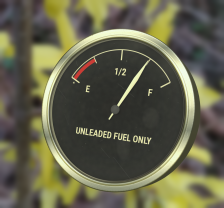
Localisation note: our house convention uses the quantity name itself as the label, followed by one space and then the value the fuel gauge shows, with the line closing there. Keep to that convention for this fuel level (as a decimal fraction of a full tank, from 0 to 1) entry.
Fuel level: 0.75
